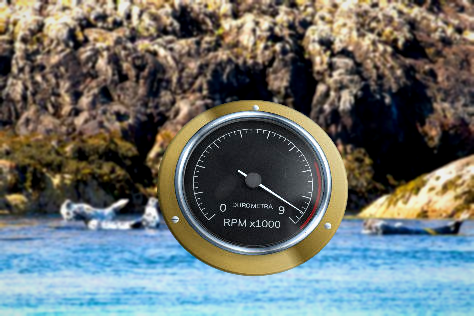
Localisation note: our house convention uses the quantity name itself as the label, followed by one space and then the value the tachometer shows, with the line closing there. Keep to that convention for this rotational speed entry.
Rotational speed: 8600 rpm
